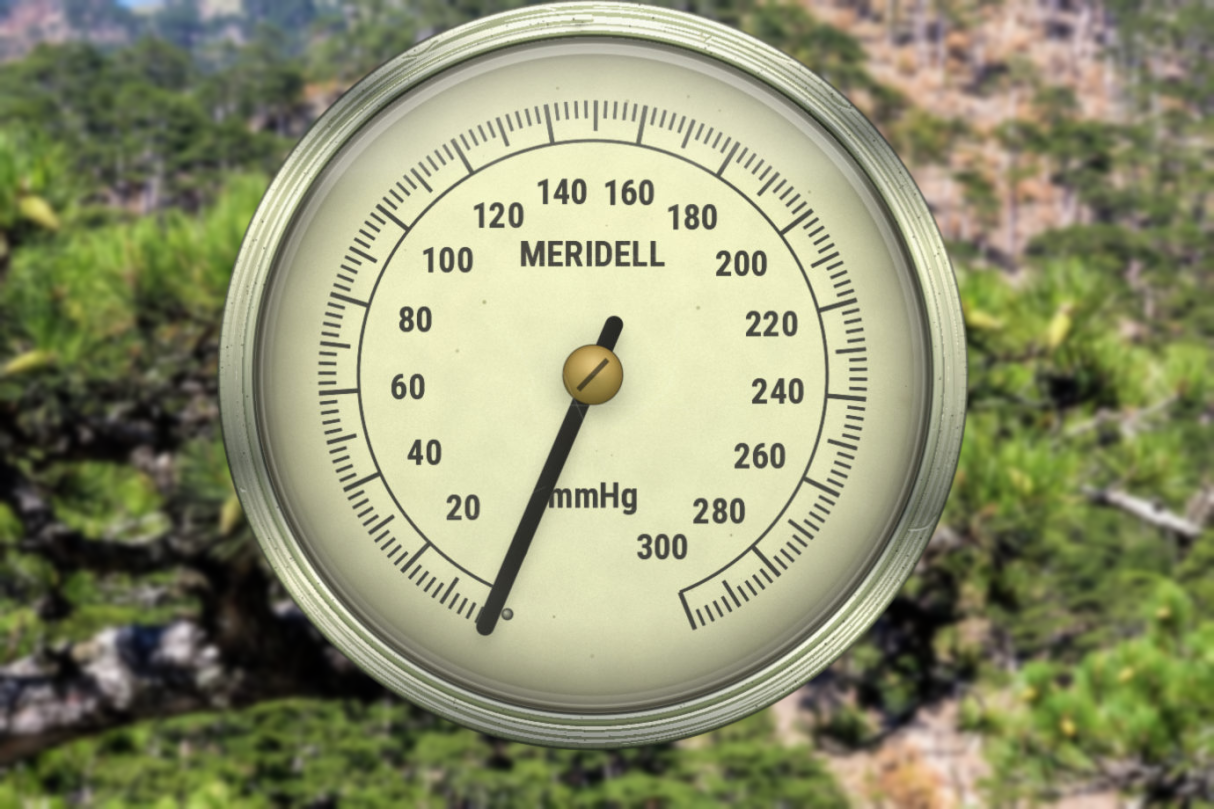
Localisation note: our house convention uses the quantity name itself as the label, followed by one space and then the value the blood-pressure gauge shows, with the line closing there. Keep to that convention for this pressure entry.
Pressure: 0 mmHg
